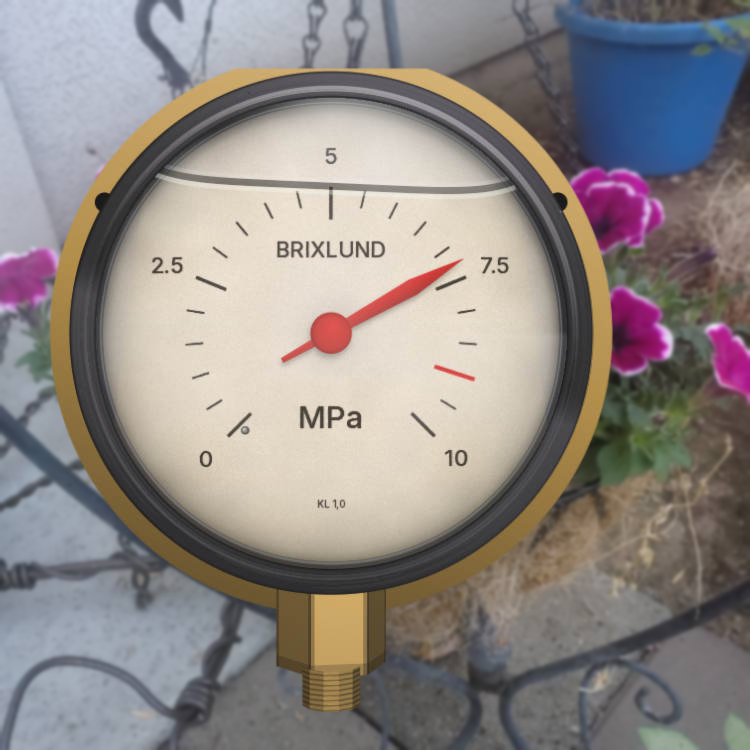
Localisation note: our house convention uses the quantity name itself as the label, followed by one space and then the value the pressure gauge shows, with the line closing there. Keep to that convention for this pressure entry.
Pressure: 7.25 MPa
